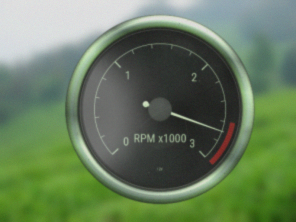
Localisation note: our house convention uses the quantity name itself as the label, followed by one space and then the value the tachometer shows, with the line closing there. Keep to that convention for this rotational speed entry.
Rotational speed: 2700 rpm
